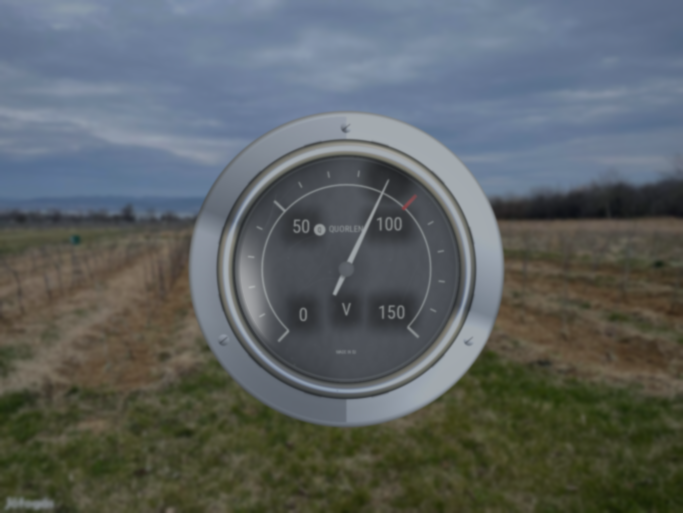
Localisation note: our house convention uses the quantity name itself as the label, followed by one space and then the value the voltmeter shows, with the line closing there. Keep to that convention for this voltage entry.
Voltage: 90 V
